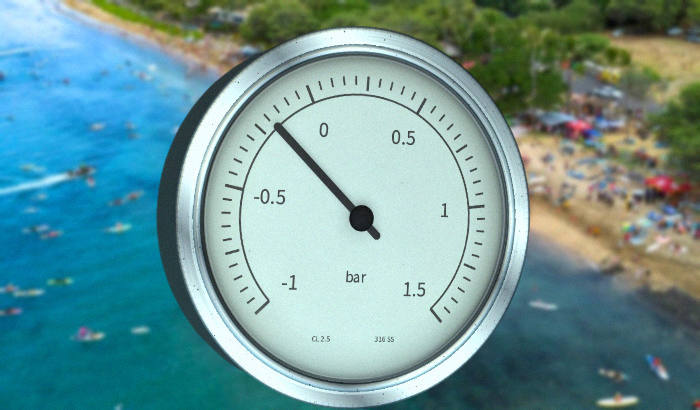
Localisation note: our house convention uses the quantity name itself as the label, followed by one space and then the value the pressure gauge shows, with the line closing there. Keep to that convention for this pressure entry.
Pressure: -0.2 bar
